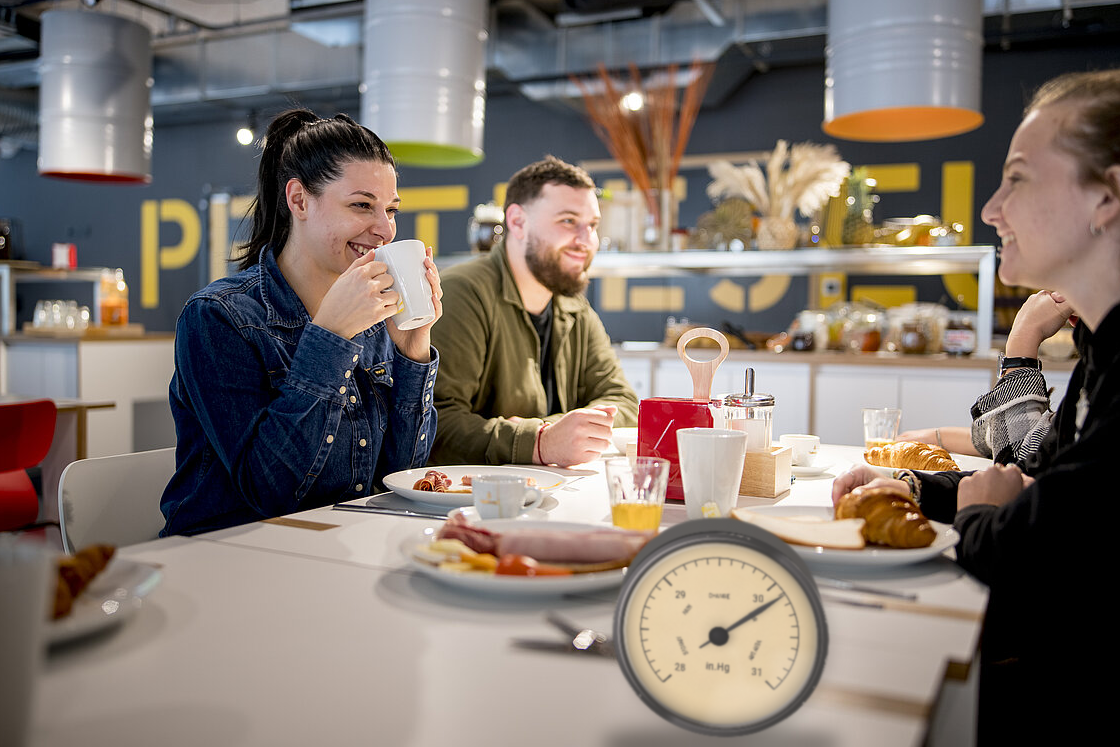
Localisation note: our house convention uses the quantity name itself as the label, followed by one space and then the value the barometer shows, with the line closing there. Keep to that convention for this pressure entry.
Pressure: 30.1 inHg
